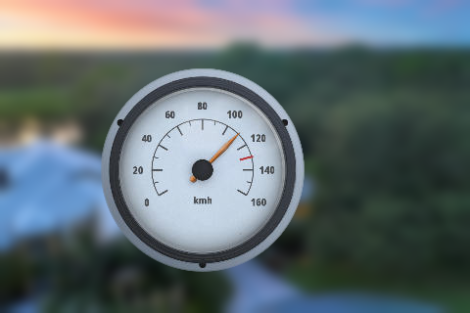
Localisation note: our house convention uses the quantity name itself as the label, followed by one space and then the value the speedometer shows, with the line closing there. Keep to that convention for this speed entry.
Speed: 110 km/h
